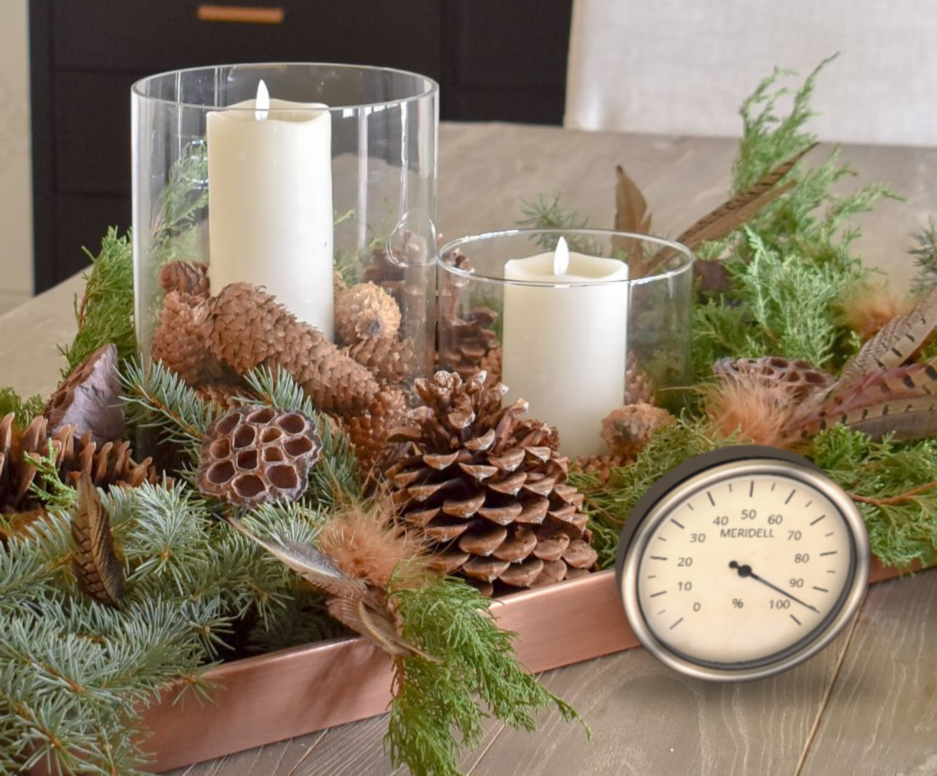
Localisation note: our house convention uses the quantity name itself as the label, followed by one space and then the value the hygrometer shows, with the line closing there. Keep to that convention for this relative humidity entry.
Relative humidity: 95 %
